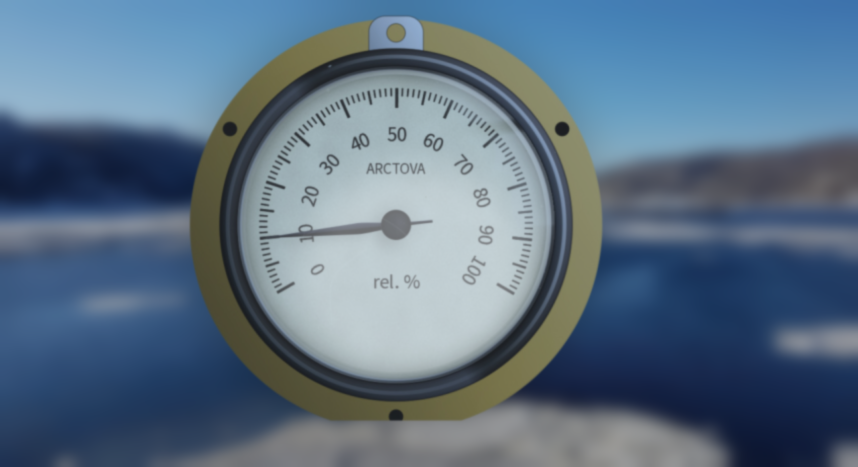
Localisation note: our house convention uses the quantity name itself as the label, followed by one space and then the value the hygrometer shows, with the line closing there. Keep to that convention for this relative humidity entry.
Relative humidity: 10 %
